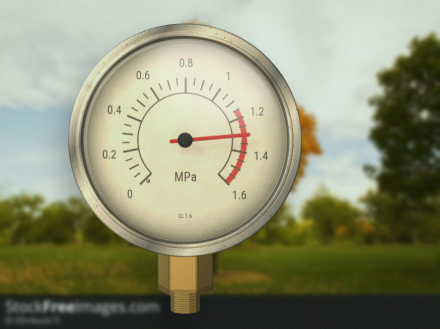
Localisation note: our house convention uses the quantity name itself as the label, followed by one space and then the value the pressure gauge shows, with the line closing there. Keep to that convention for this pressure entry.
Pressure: 1.3 MPa
